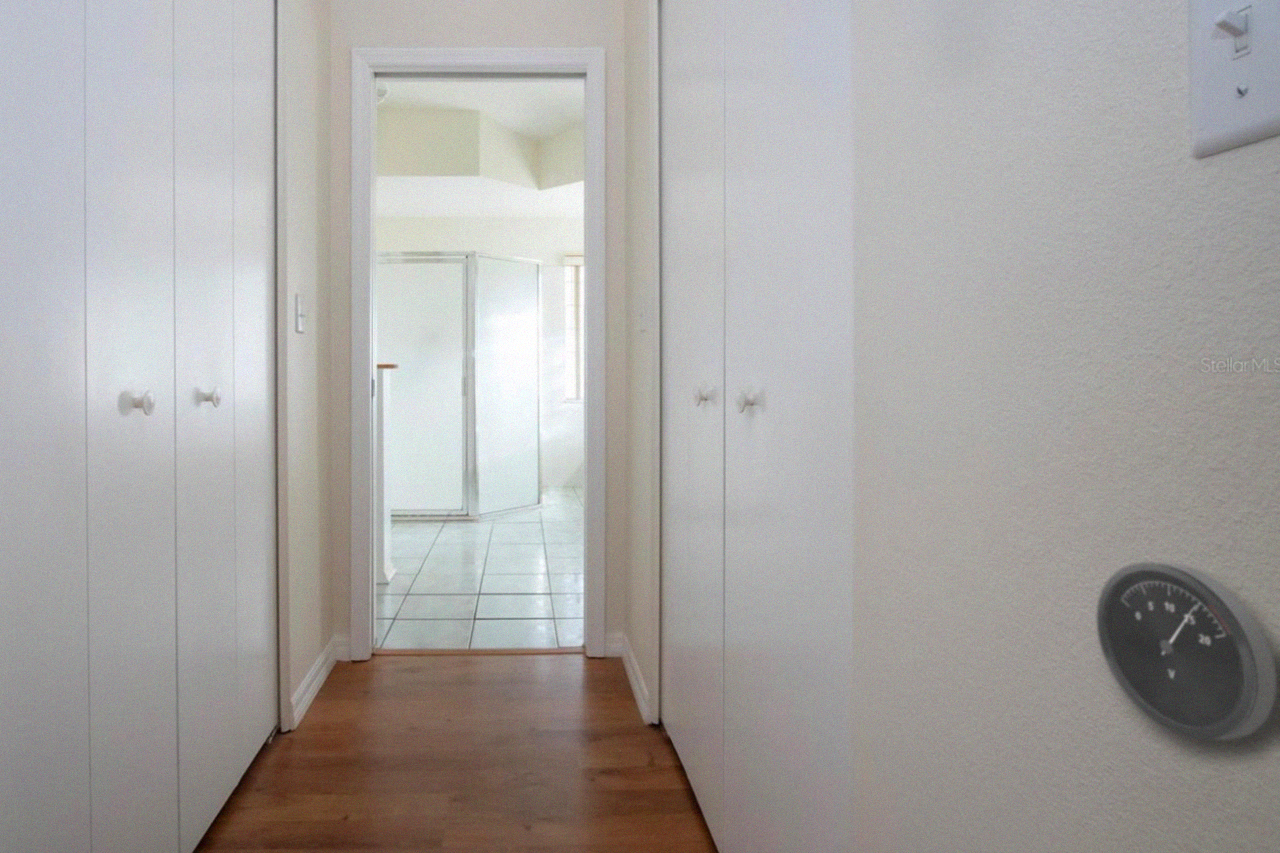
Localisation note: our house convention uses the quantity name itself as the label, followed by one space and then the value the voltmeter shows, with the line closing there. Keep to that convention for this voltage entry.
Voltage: 15 V
